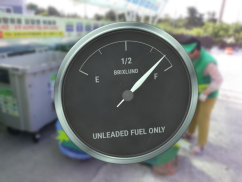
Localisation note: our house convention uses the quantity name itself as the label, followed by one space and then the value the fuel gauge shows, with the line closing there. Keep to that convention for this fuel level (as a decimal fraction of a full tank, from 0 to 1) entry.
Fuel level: 0.875
